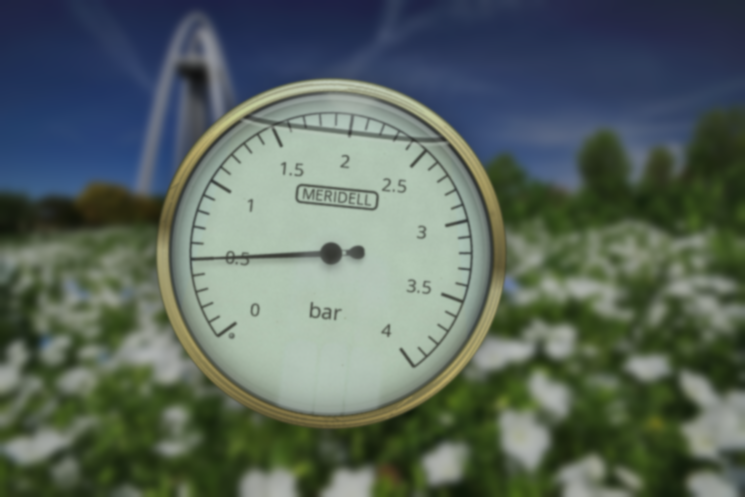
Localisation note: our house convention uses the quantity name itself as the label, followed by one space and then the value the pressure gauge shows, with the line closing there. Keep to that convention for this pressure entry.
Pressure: 0.5 bar
